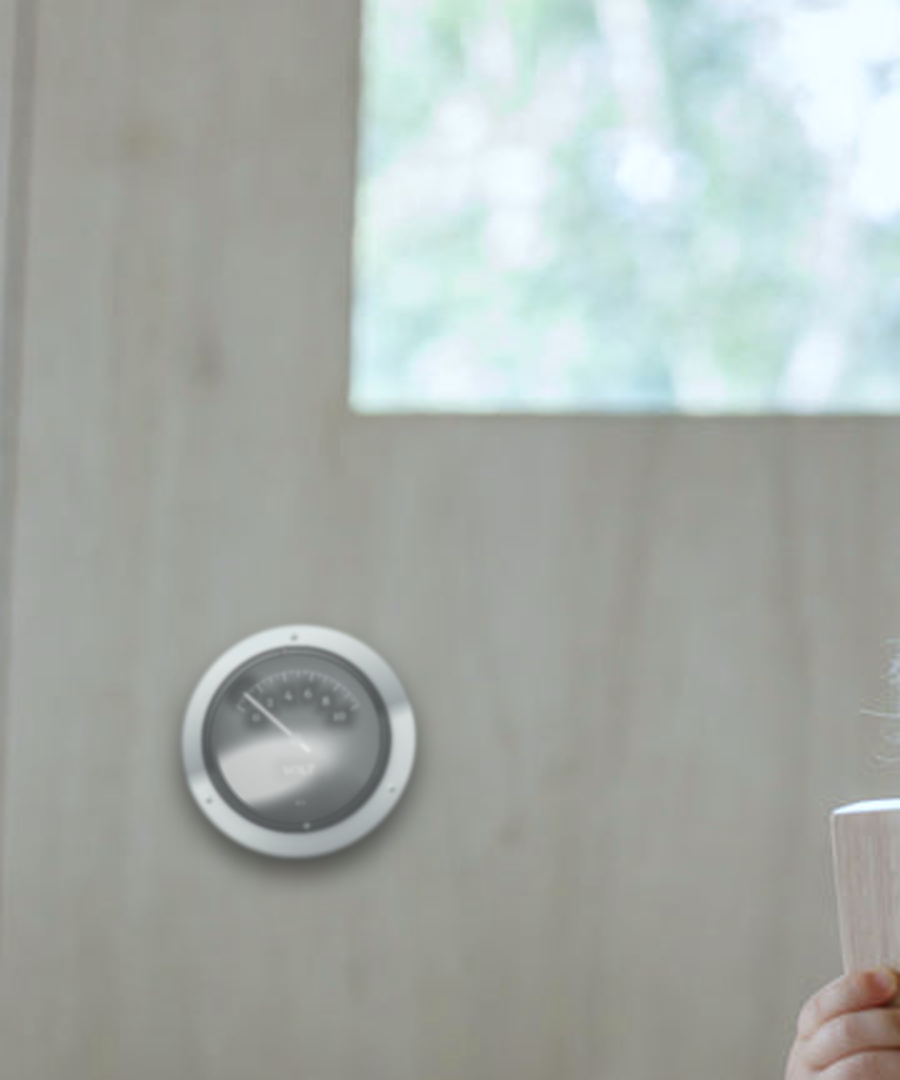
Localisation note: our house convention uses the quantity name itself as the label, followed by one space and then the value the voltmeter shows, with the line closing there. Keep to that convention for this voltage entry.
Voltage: 1 V
